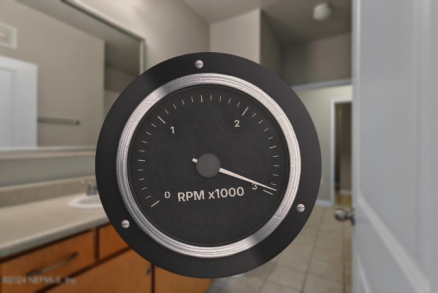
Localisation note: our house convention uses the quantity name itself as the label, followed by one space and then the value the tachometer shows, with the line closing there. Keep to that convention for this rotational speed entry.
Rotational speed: 2950 rpm
